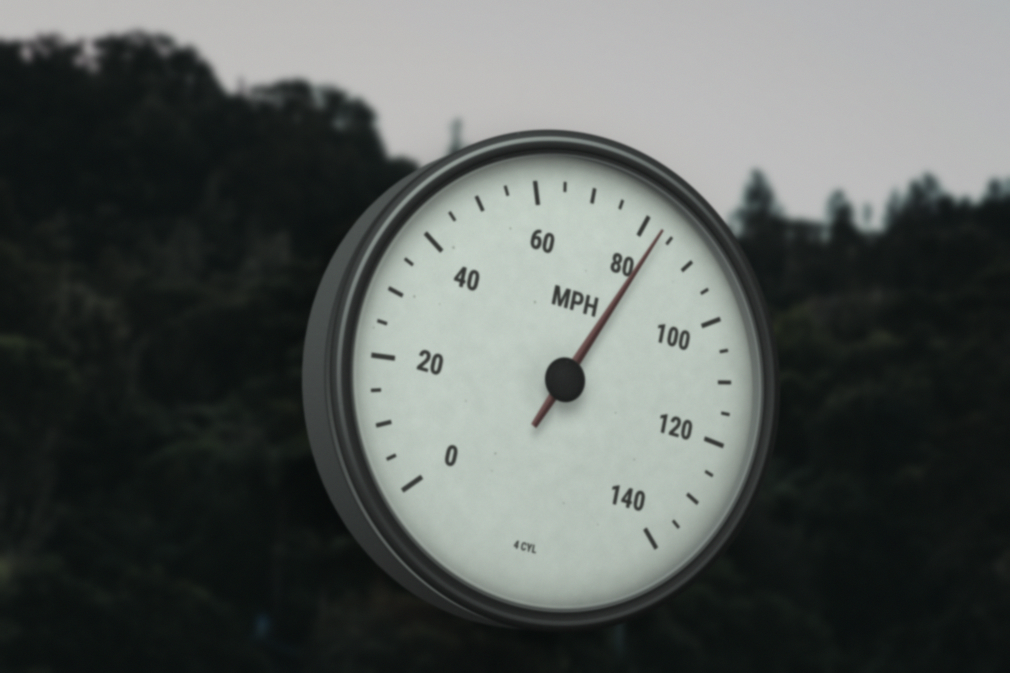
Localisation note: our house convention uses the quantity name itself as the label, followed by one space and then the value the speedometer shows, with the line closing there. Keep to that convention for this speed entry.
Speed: 82.5 mph
